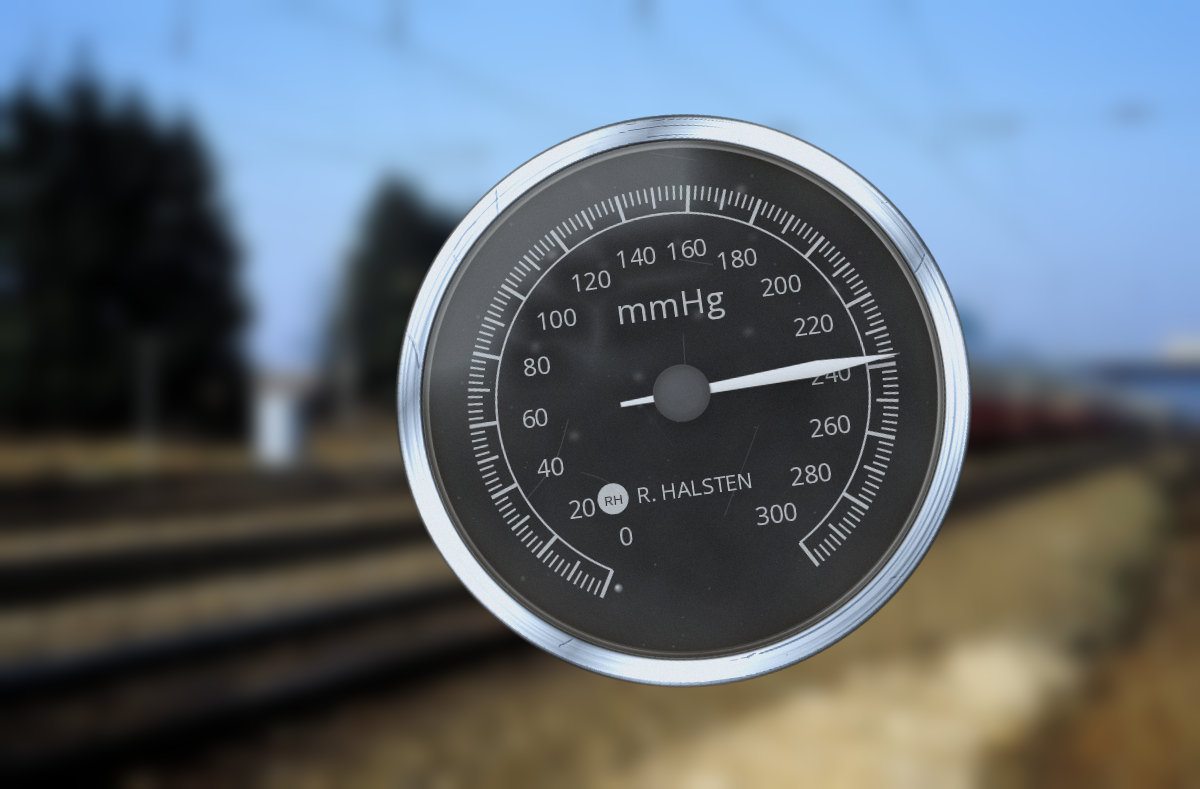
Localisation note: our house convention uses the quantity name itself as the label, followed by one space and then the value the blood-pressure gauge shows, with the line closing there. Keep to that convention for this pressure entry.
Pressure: 238 mmHg
